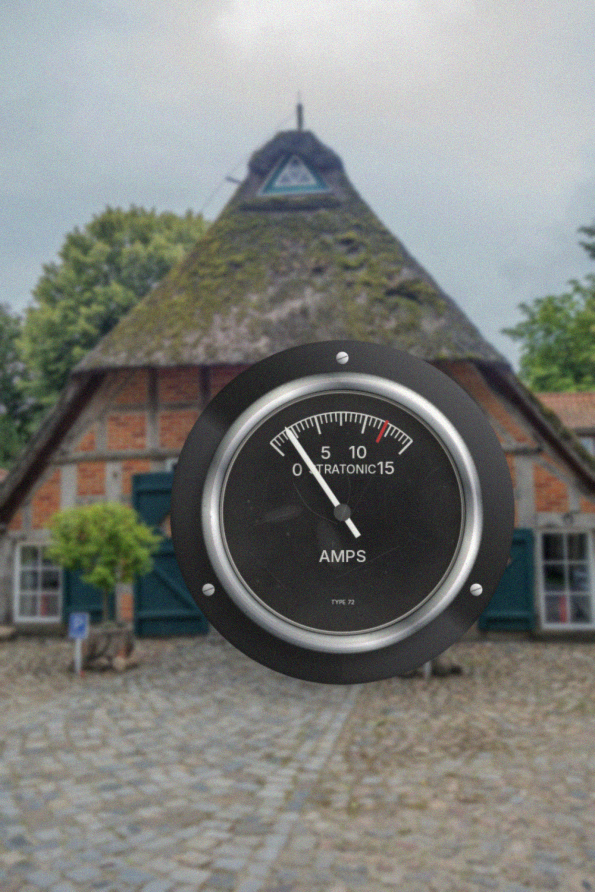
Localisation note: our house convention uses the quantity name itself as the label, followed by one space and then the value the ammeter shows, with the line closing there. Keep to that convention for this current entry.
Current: 2 A
